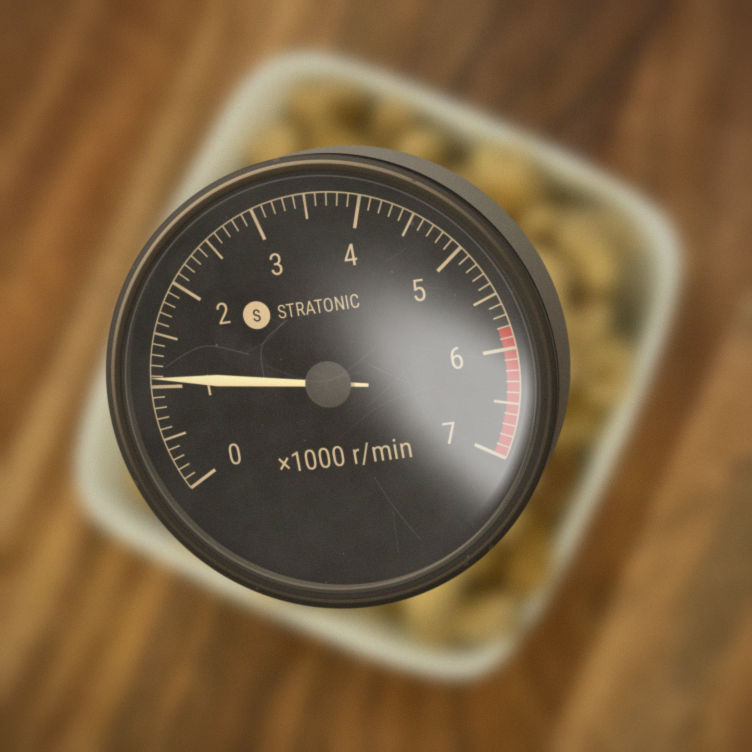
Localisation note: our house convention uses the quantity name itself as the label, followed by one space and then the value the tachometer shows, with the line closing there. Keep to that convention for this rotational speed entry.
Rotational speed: 1100 rpm
